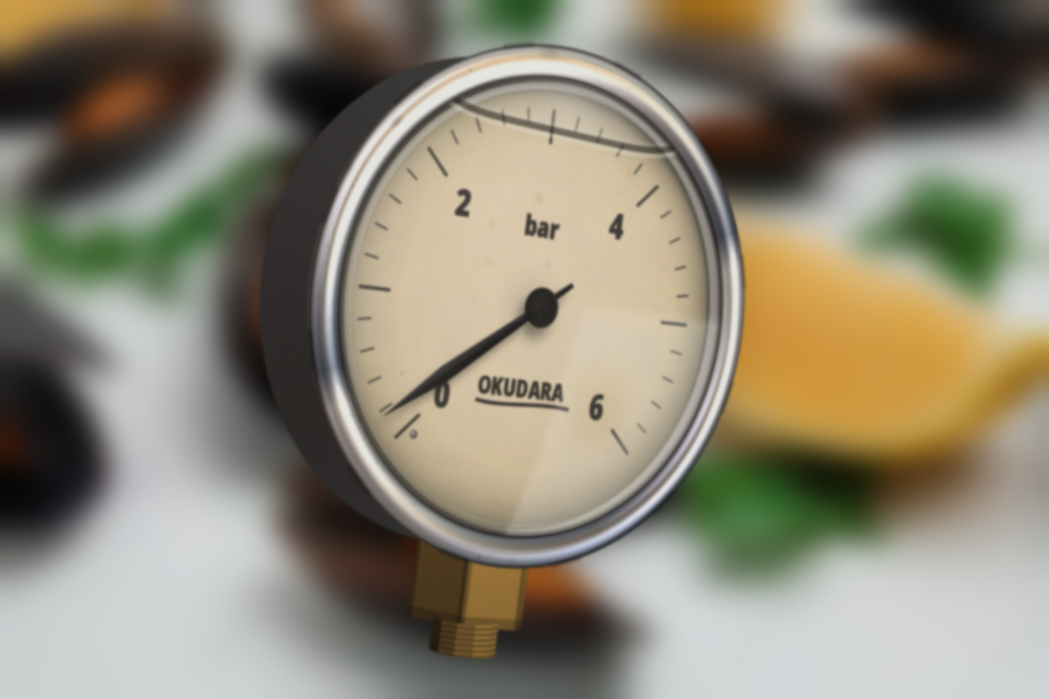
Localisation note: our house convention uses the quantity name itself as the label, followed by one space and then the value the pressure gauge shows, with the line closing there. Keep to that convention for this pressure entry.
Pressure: 0.2 bar
